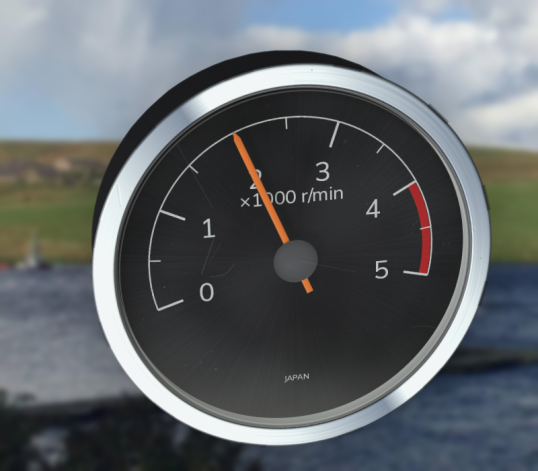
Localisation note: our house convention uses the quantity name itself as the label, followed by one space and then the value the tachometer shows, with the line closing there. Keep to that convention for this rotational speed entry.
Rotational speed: 2000 rpm
